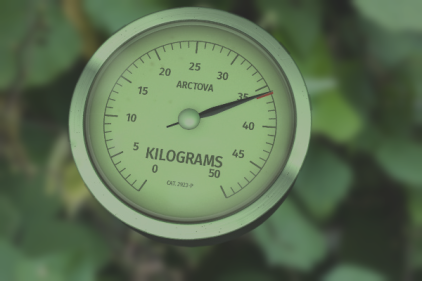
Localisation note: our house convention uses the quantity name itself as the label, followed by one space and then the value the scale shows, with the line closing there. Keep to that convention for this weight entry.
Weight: 36 kg
